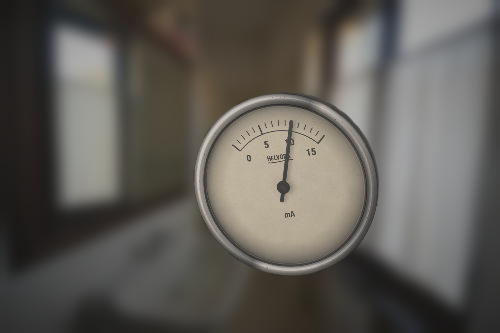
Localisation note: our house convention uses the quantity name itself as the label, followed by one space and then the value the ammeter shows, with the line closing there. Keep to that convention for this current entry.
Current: 10 mA
